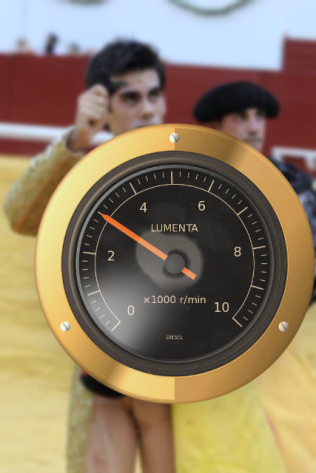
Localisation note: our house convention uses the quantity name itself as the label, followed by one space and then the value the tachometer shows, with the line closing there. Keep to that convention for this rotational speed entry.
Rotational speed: 3000 rpm
